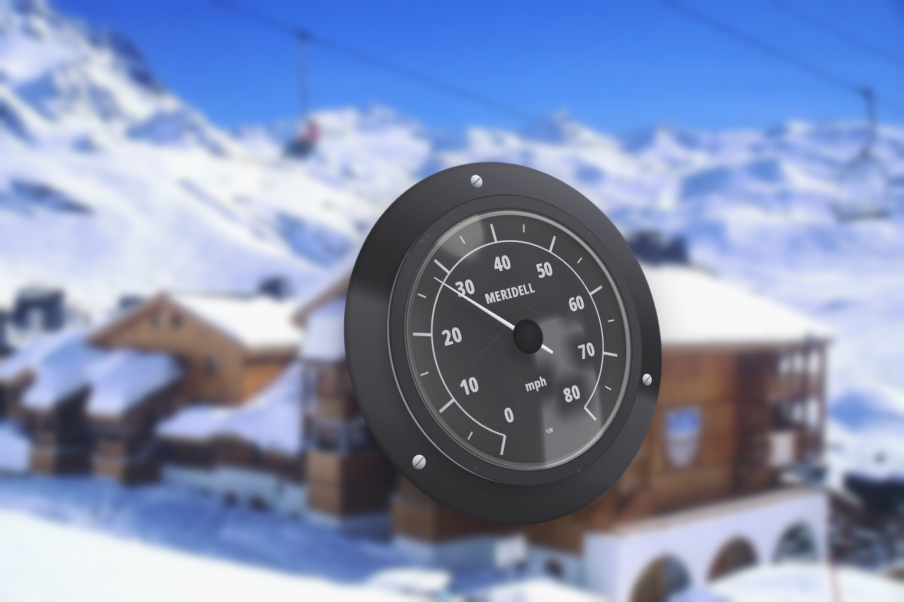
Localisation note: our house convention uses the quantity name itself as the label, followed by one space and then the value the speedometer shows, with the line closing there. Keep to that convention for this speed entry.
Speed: 27.5 mph
